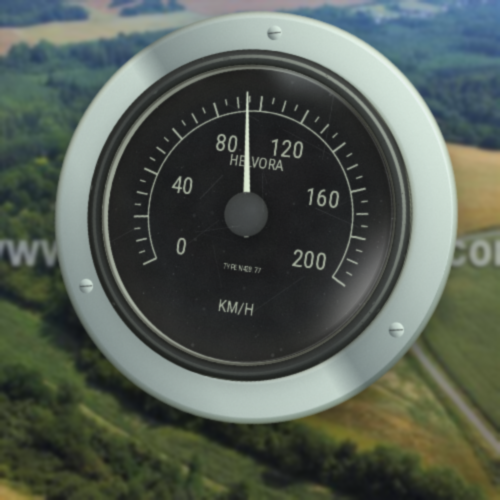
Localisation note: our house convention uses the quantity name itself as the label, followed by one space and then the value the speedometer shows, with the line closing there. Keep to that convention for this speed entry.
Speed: 95 km/h
